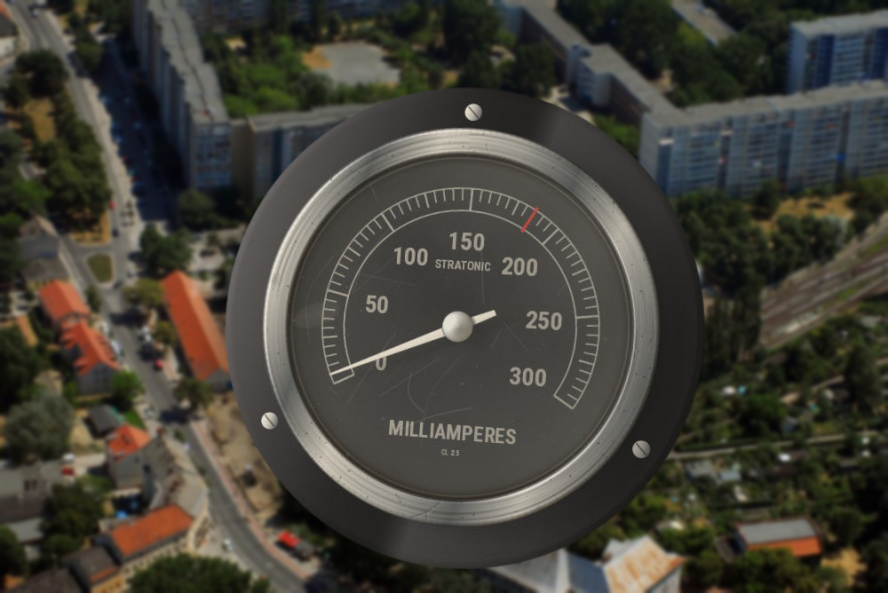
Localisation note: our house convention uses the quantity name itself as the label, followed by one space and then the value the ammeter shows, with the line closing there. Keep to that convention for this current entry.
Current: 5 mA
